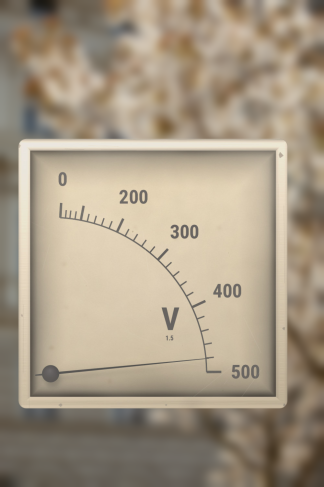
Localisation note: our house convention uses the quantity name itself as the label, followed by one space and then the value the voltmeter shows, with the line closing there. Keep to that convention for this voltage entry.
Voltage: 480 V
